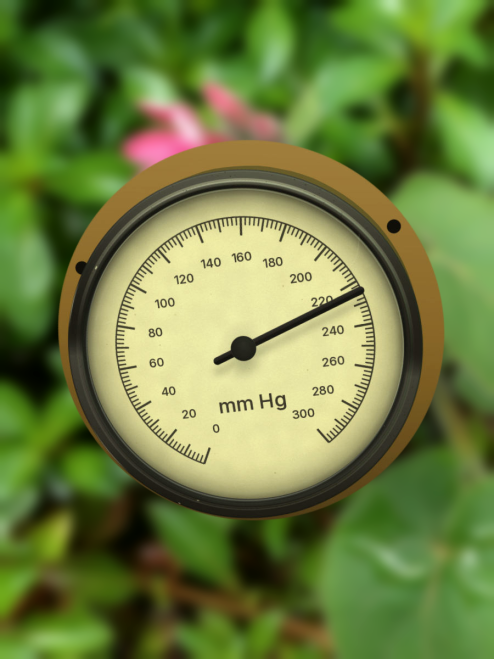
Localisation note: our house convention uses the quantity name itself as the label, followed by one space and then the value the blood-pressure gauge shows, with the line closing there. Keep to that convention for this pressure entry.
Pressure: 224 mmHg
